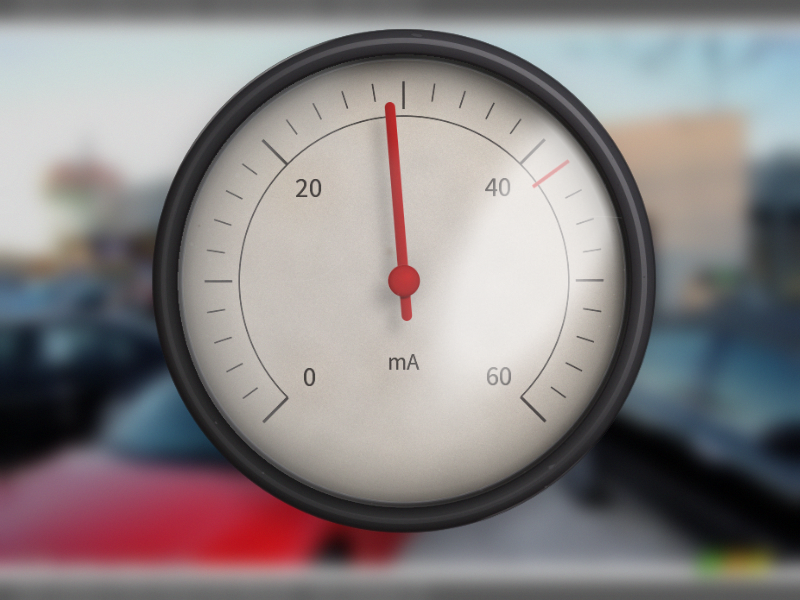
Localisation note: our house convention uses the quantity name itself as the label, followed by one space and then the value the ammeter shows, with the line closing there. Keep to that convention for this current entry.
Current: 29 mA
